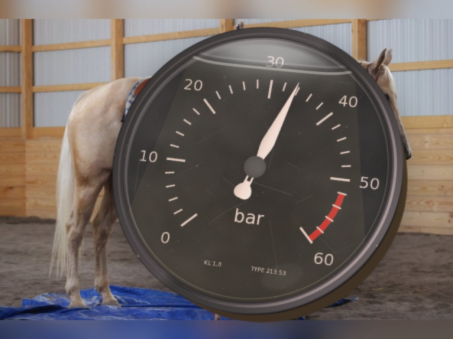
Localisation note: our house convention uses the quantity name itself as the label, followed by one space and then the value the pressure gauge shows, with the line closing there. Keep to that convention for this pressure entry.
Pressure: 34 bar
